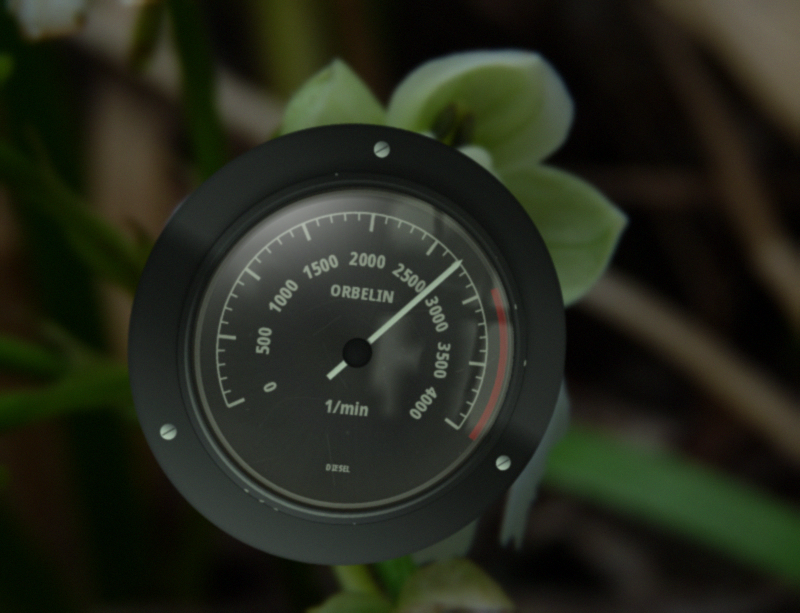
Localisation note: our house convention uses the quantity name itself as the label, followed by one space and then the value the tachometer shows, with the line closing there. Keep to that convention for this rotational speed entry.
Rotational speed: 2700 rpm
